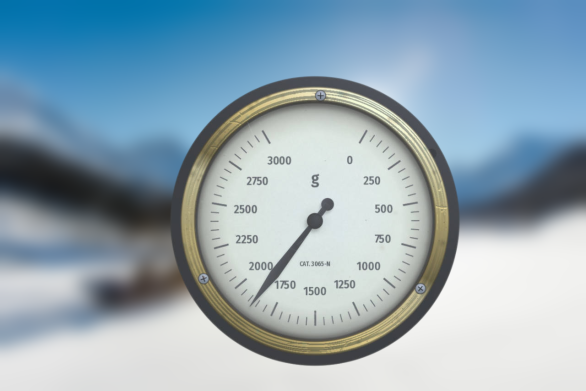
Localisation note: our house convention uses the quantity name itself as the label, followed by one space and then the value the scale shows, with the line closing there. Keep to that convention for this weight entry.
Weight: 1875 g
